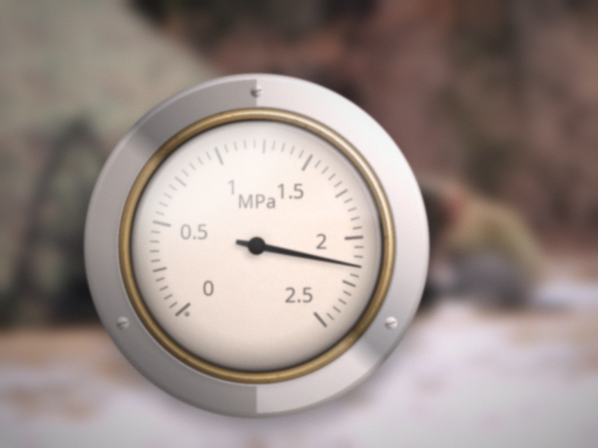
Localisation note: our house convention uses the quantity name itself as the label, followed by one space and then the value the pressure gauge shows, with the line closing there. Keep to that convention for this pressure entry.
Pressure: 2.15 MPa
